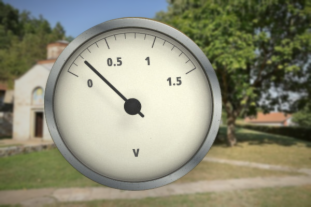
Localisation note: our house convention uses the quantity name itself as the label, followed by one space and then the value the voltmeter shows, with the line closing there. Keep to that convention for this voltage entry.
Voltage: 0.2 V
